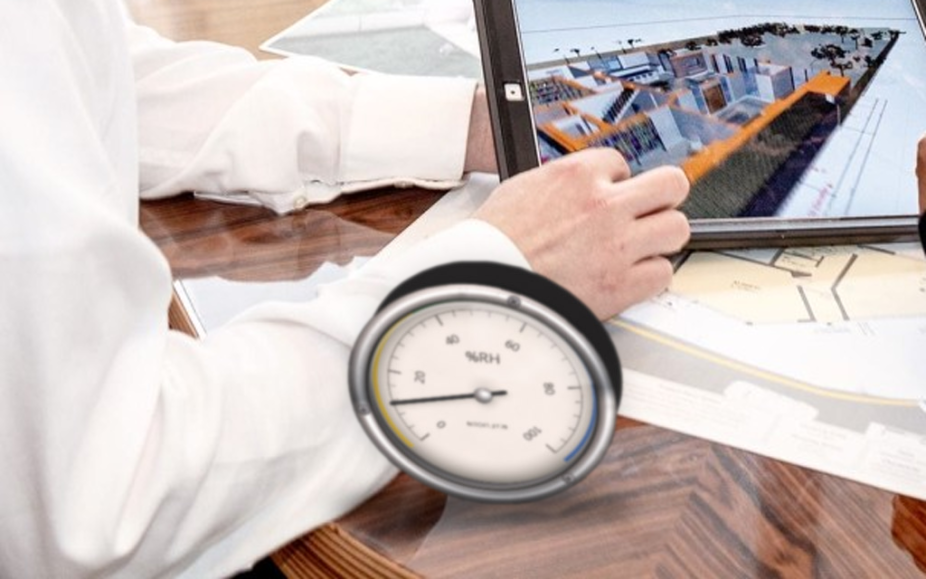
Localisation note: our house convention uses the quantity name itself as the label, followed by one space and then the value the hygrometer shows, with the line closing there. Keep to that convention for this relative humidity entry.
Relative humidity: 12 %
